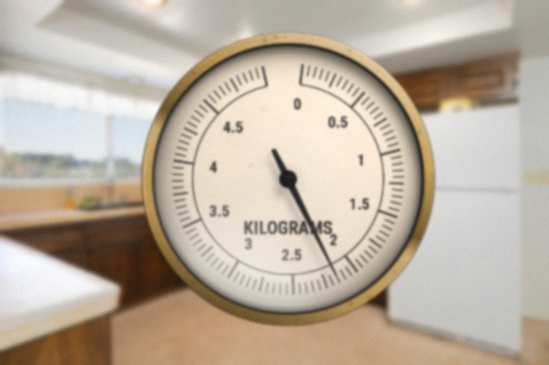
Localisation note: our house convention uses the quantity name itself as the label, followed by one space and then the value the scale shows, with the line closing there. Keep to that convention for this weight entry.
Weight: 2.15 kg
